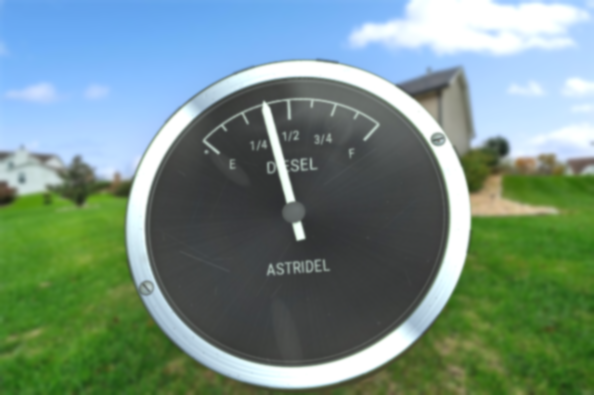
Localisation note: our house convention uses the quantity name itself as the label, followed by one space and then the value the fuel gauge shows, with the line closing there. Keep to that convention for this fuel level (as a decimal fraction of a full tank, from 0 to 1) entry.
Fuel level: 0.375
